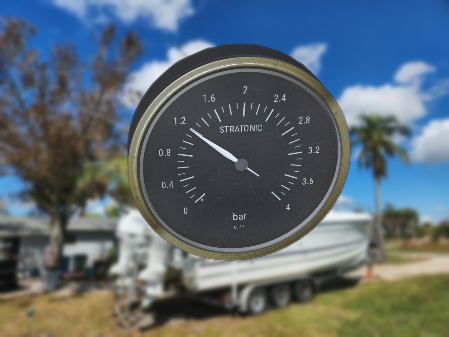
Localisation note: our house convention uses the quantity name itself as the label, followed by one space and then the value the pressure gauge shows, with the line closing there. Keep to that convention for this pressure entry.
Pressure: 1.2 bar
